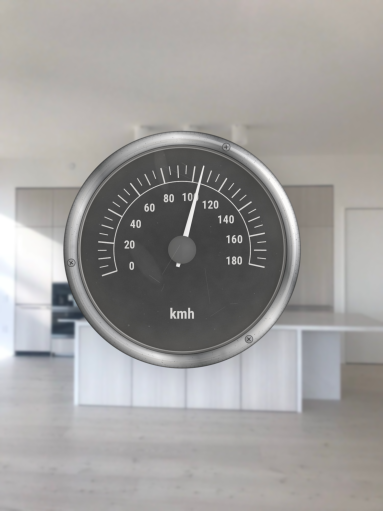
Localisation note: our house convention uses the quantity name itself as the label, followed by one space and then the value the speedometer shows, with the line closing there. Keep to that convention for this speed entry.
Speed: 105 km/h
